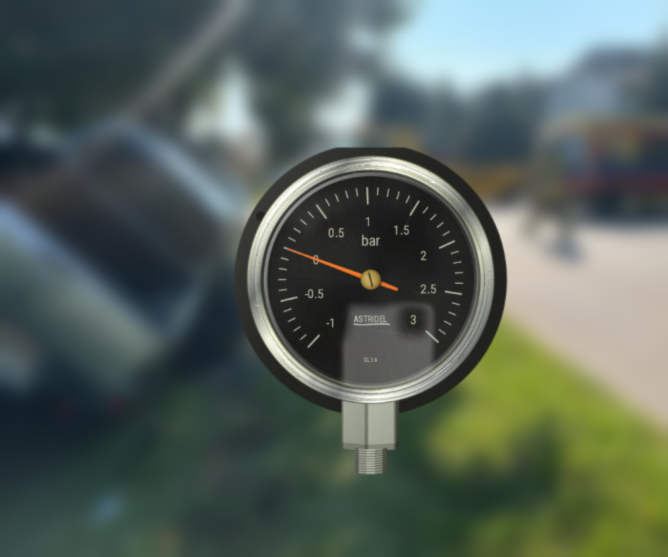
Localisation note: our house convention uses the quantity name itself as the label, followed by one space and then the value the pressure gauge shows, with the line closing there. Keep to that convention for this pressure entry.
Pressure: 0 bar
